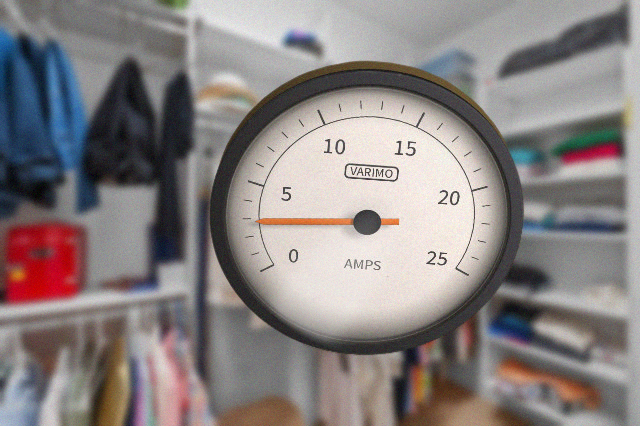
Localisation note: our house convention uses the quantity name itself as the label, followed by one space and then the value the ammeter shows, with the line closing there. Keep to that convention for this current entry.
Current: 3 A
